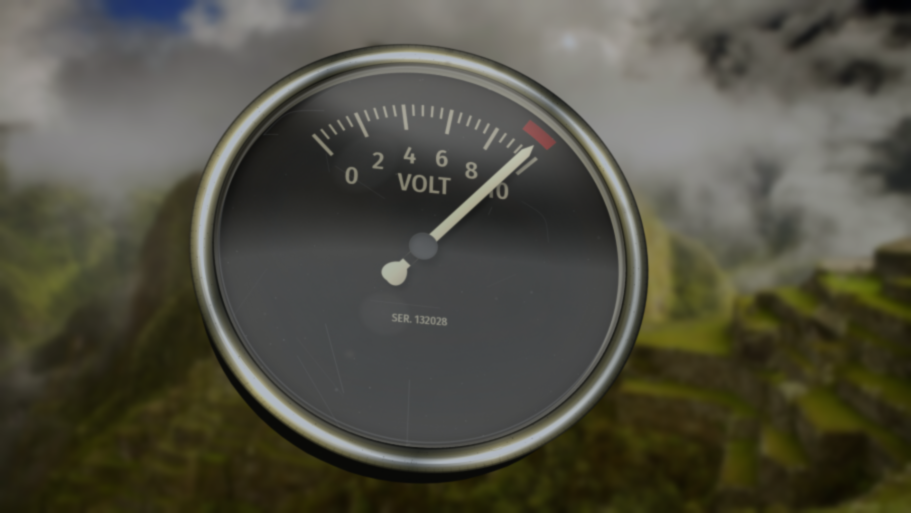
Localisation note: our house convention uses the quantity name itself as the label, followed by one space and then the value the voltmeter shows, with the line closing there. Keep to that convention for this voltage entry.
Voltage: 9.6 V
